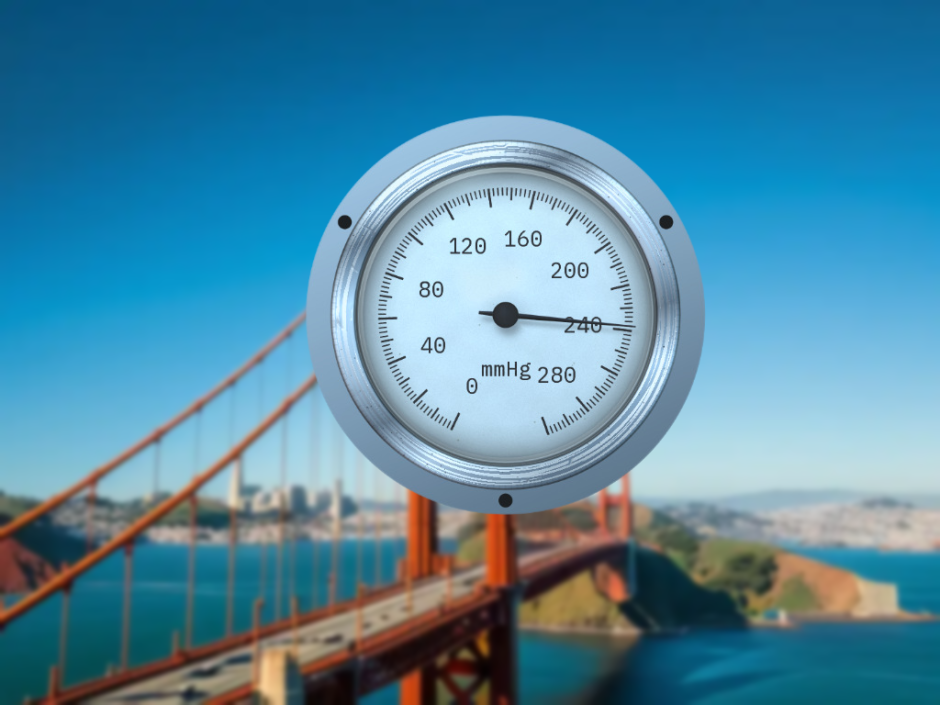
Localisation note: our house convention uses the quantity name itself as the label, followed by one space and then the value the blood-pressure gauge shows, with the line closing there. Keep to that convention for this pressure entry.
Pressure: 238 mmHg
